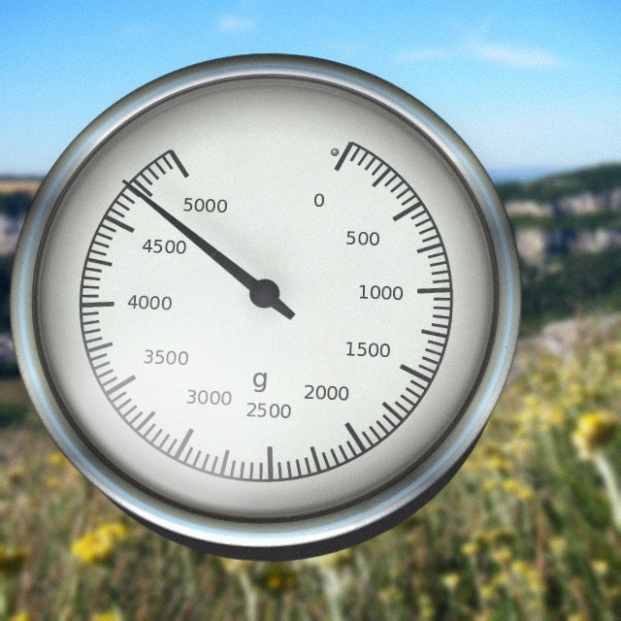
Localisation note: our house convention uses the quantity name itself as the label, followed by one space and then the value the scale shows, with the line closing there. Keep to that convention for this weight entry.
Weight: 4700 g
